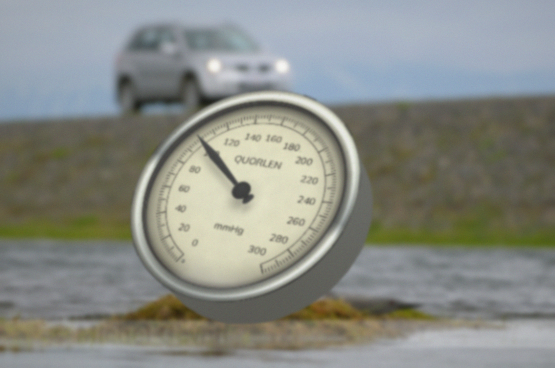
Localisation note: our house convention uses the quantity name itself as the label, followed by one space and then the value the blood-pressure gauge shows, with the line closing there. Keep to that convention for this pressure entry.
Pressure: 100 mmHg
